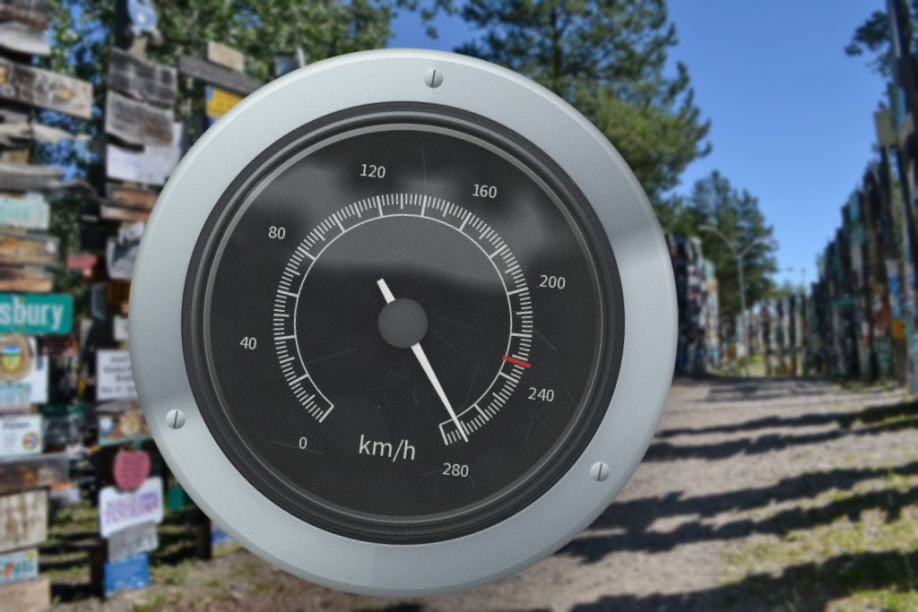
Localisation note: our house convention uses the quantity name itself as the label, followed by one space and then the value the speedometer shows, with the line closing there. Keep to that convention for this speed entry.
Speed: 272 km/h
